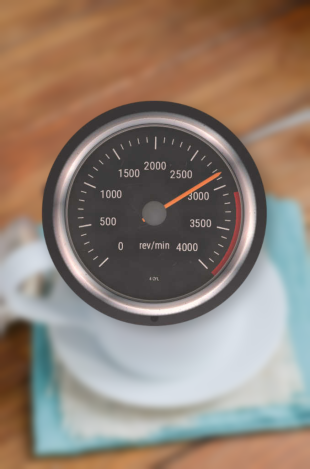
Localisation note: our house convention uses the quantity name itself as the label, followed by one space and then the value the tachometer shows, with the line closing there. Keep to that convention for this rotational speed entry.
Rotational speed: 2850 rpm
